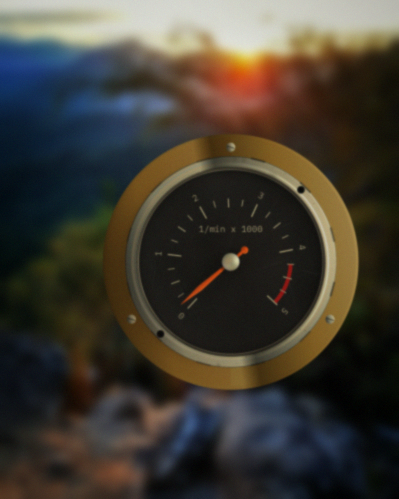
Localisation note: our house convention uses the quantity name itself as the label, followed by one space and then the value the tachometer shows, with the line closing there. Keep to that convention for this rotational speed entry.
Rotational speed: 125 rpm
